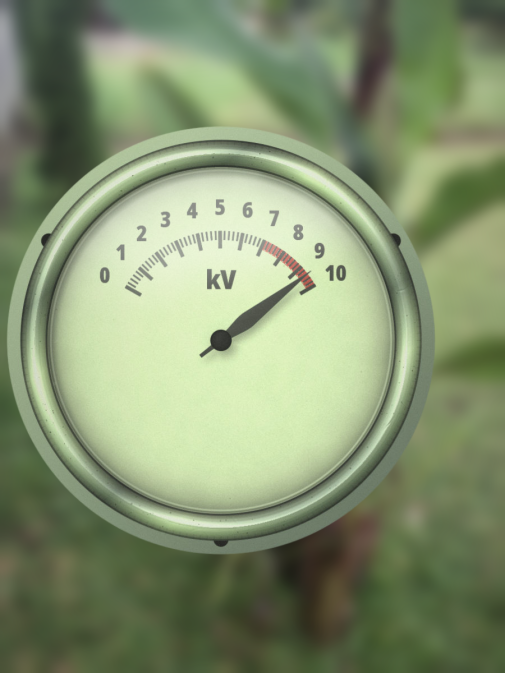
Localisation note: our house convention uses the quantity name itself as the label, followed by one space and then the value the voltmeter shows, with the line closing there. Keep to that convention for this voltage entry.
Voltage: 9.4 kV
